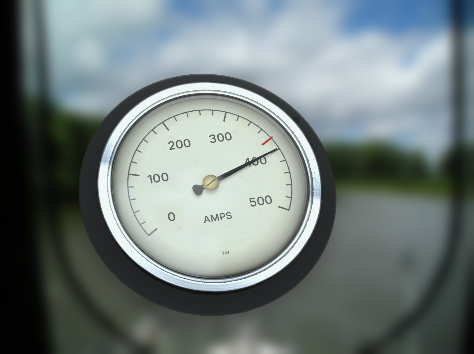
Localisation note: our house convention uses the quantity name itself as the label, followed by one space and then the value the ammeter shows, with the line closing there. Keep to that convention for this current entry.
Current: 400 A
